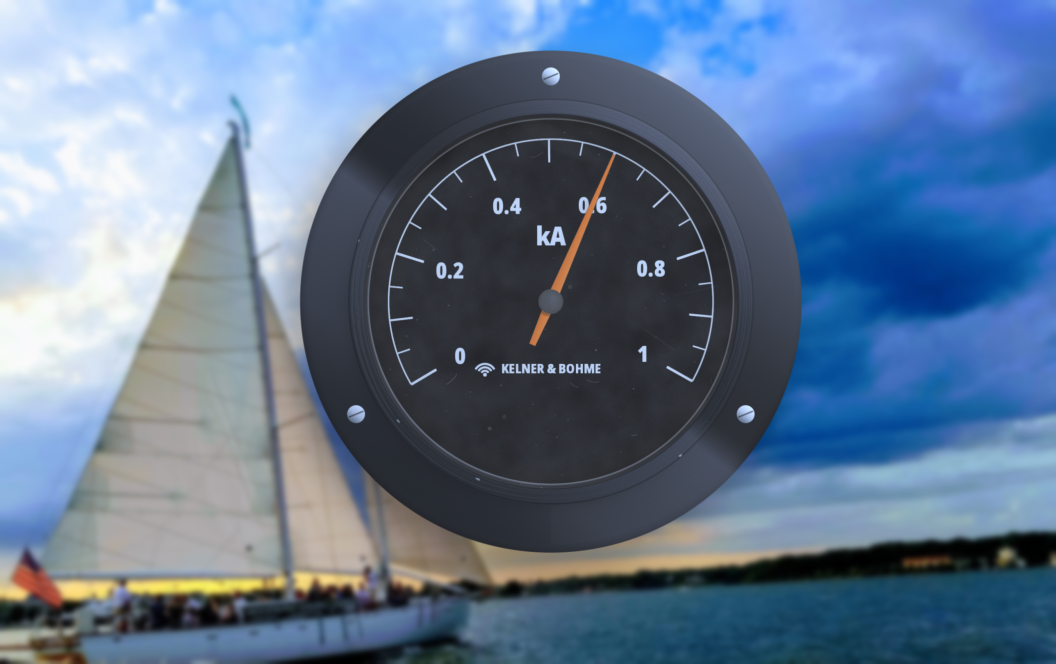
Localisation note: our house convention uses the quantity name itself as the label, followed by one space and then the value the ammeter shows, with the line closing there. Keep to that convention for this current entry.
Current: 0.6 kA
